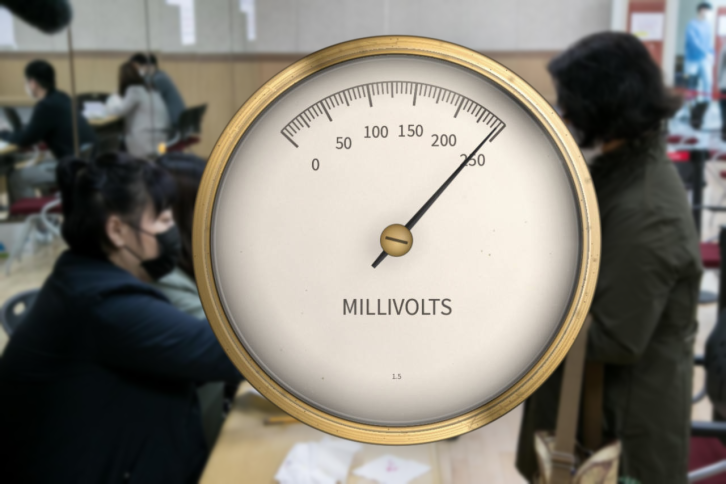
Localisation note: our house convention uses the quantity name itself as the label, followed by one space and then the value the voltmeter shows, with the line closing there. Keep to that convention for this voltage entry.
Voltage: 245 mV
